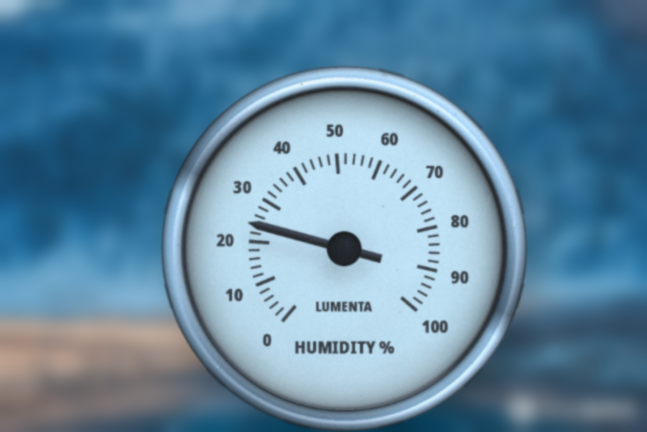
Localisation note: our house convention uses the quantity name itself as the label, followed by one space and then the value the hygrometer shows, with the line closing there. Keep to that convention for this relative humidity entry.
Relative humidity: 24 %
